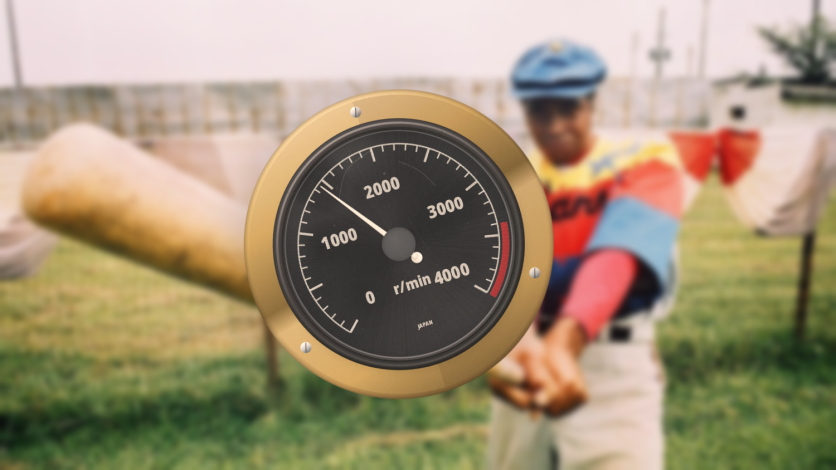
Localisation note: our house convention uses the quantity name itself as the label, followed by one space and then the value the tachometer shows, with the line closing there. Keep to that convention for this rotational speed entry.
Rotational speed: 1450 rpm
